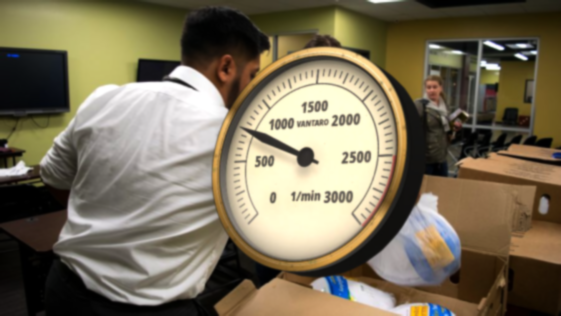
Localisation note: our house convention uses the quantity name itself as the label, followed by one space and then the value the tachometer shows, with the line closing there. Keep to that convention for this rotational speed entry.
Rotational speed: 750 rpm
